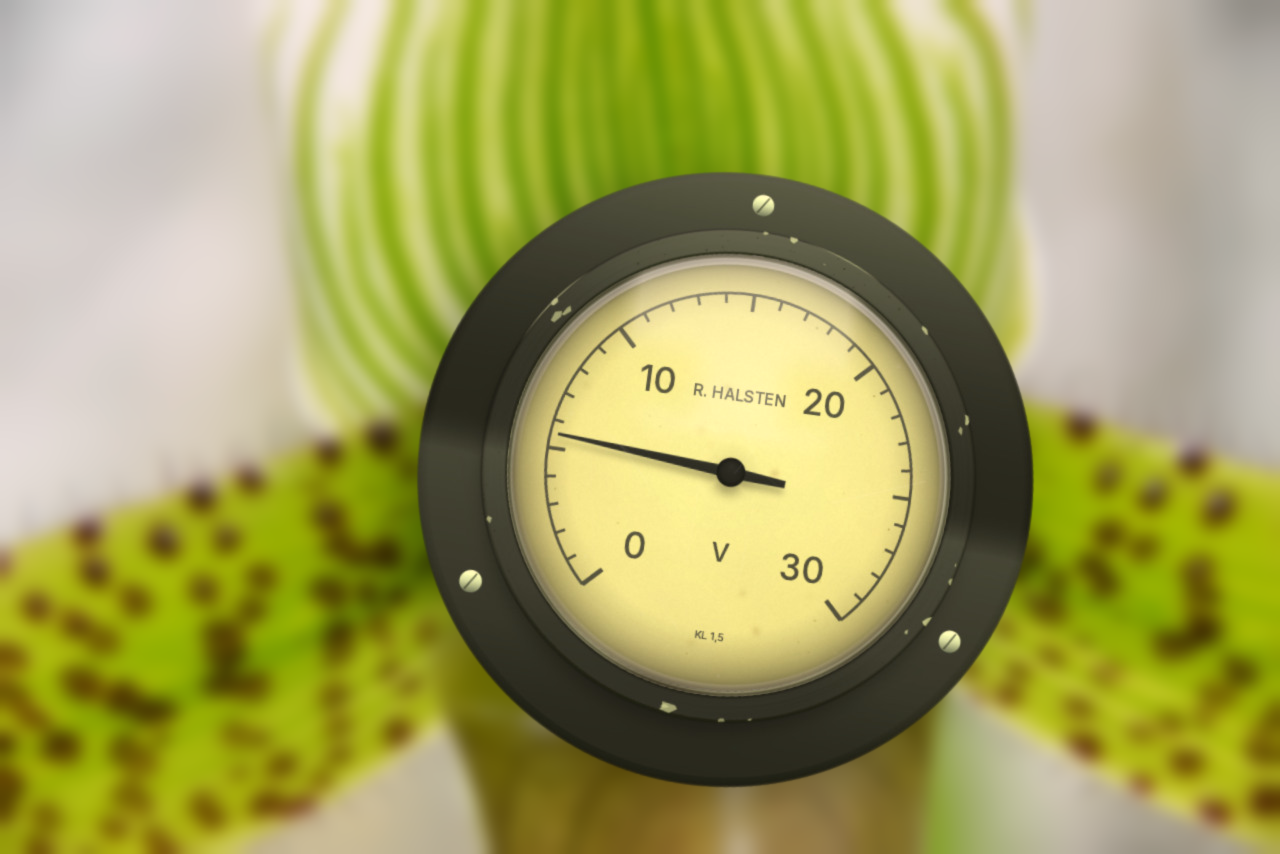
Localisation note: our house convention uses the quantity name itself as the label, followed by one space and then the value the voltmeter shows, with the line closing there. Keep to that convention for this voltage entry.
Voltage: 5.5 V
